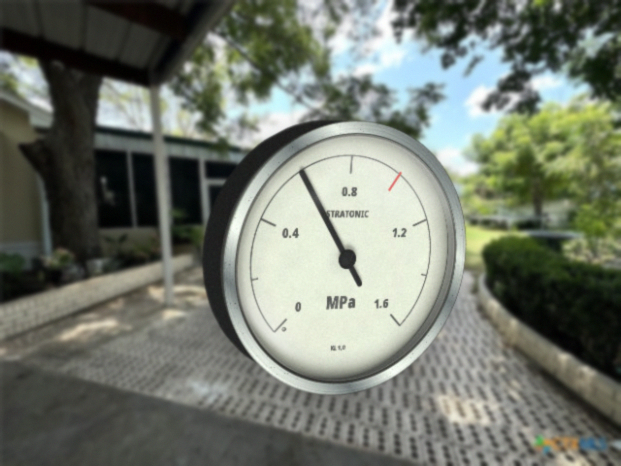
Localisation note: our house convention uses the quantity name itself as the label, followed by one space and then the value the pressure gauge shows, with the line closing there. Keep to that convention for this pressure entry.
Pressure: 0.6 MPa
